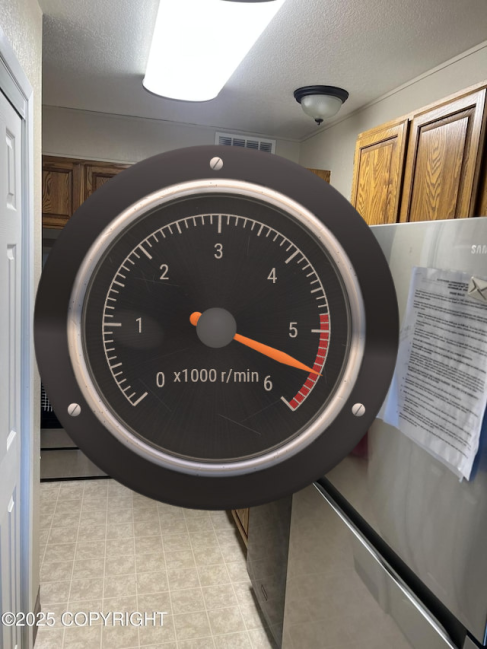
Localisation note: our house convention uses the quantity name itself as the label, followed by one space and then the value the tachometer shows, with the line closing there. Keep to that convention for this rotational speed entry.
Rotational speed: 5500 rpm
